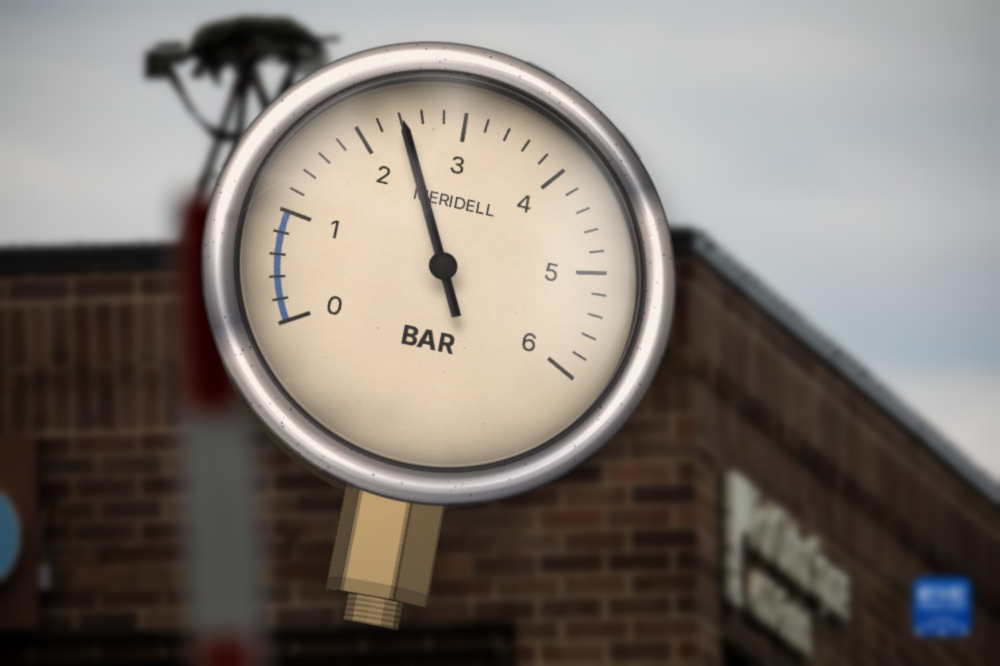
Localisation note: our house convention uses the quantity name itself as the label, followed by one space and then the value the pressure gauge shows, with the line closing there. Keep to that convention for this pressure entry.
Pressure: 2.4 bar
